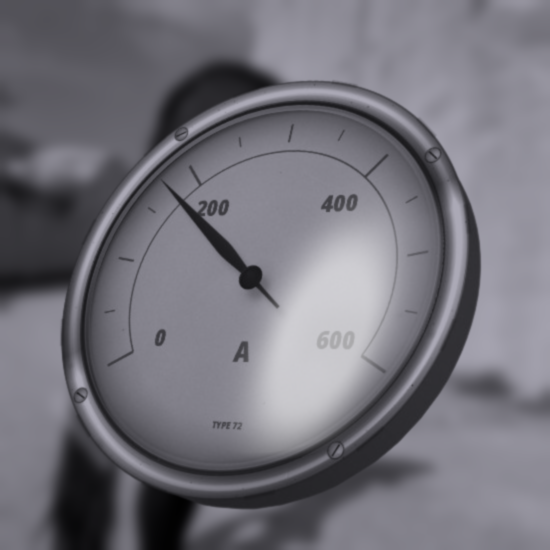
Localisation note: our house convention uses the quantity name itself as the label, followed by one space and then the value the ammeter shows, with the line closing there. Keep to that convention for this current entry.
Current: 175 A
